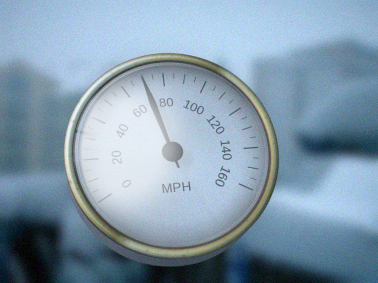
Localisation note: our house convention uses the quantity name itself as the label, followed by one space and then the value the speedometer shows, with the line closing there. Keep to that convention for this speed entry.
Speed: 70 mph
